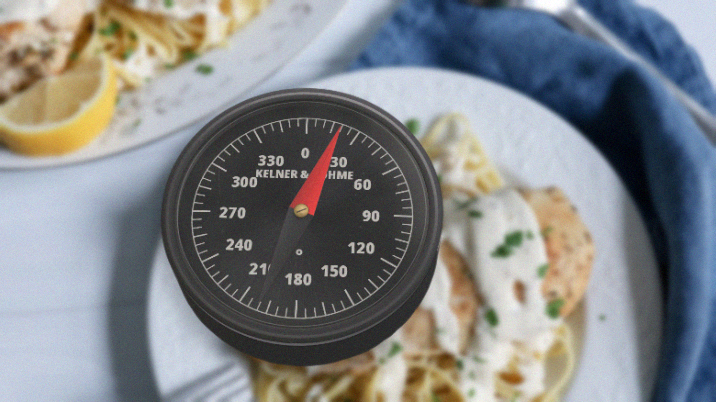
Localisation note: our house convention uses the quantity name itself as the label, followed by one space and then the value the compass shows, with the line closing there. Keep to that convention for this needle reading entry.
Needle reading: 20 °
